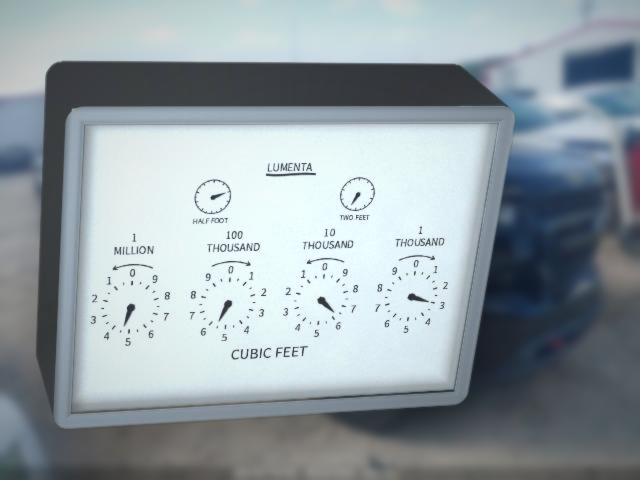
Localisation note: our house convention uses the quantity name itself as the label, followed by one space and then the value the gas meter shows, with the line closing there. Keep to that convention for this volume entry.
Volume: 456300 ft³
